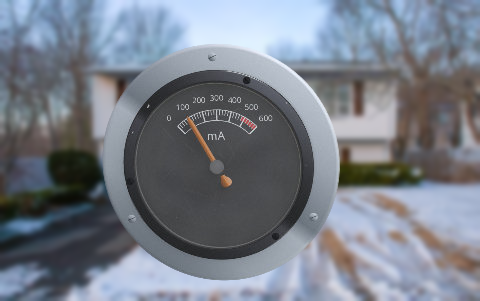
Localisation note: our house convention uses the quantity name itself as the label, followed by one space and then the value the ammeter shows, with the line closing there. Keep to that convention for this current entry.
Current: 100 mA
